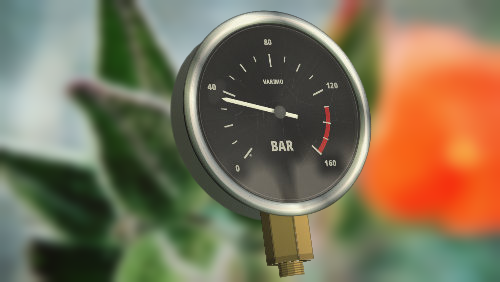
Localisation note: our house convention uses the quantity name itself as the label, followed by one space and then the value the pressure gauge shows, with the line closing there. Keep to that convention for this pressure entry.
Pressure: 35 bar
